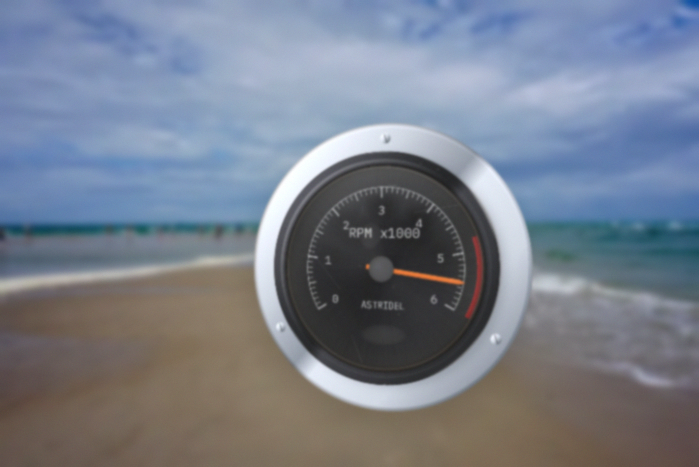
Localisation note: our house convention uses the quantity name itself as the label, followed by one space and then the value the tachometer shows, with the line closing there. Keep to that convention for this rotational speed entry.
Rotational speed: 5500 rpm
